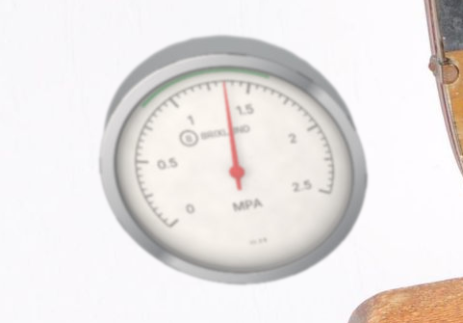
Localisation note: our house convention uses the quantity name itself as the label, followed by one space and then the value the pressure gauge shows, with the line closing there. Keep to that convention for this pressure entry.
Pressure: 1.35 MPa
